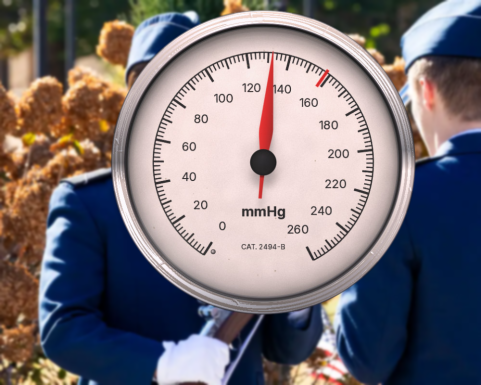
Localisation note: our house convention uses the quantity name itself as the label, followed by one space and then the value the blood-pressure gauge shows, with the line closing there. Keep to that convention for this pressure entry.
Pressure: 132 mmHg
